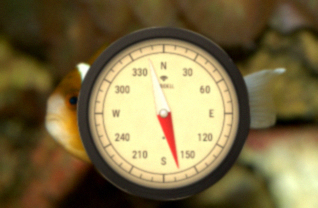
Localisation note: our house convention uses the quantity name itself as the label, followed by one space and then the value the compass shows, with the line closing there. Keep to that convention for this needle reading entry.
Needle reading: 165 °
